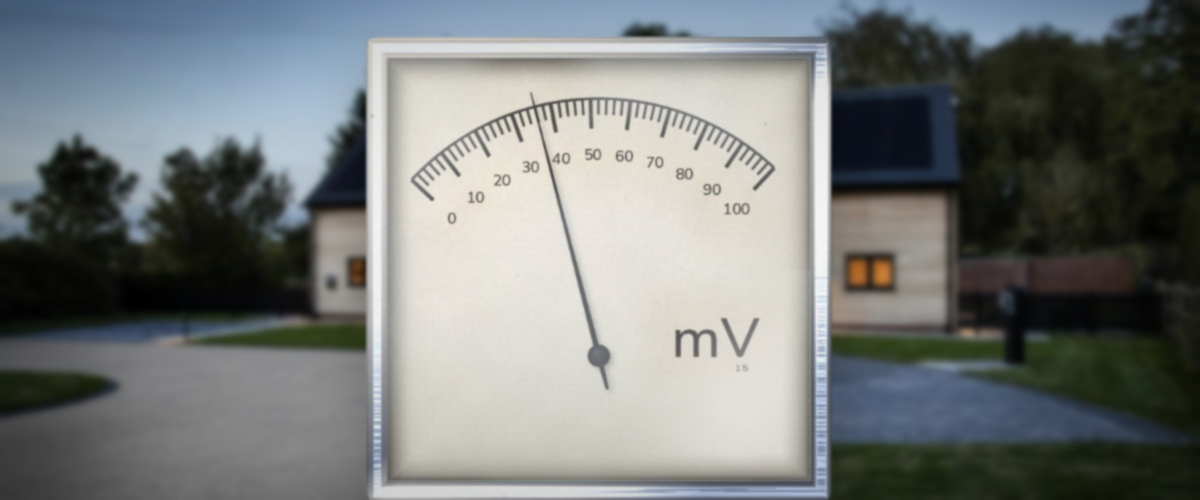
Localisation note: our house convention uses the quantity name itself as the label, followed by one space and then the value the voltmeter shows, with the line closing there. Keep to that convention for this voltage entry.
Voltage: 36 mV
